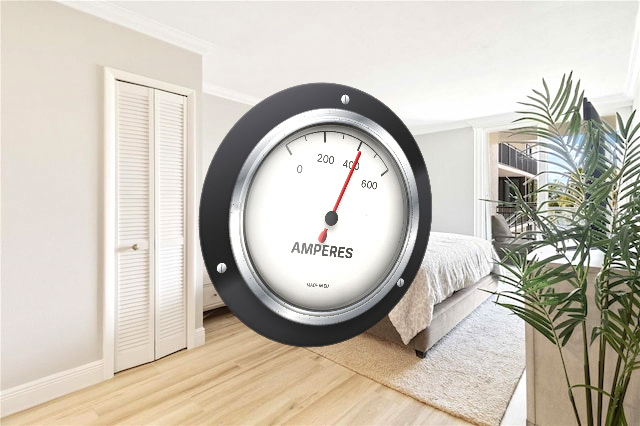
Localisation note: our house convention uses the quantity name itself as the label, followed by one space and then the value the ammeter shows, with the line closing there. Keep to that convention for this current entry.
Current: 400 A
